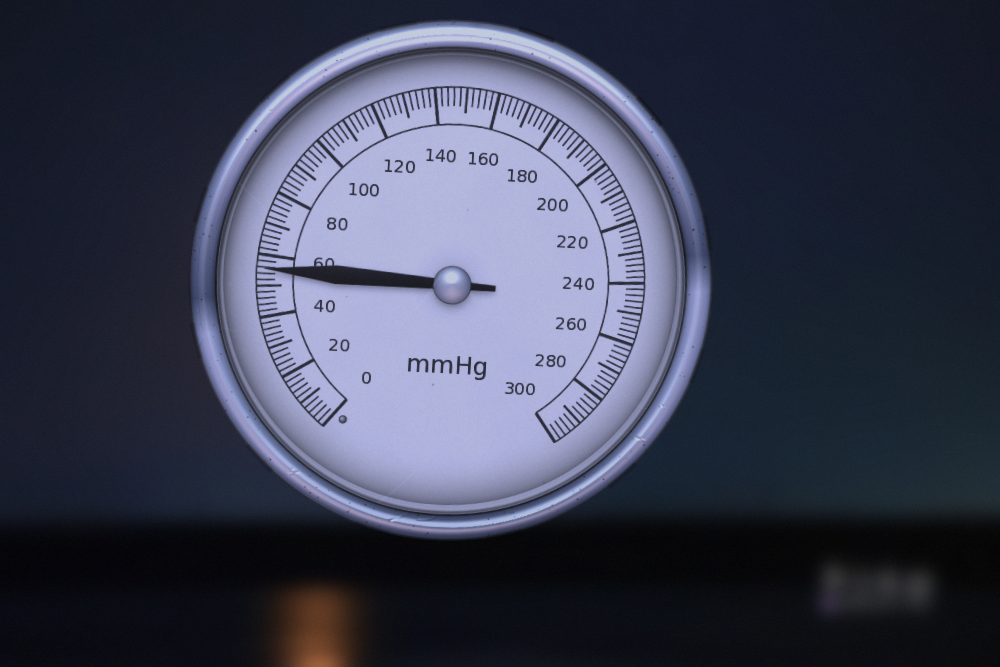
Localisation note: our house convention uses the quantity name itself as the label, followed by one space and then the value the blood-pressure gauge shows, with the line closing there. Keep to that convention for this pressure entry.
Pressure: 56 mmHg
